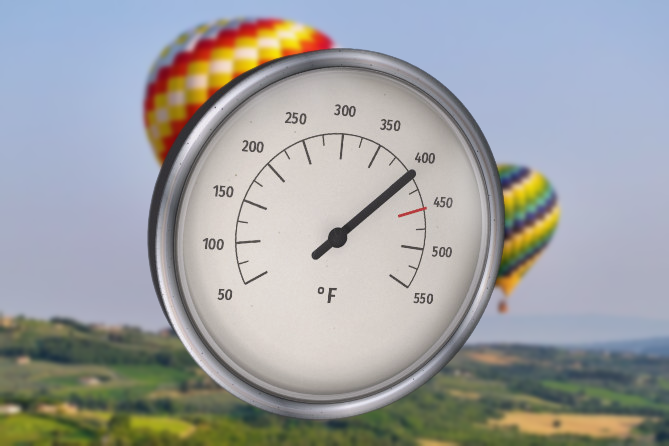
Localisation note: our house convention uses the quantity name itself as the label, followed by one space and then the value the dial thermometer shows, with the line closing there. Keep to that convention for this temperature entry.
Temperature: 400 °F
